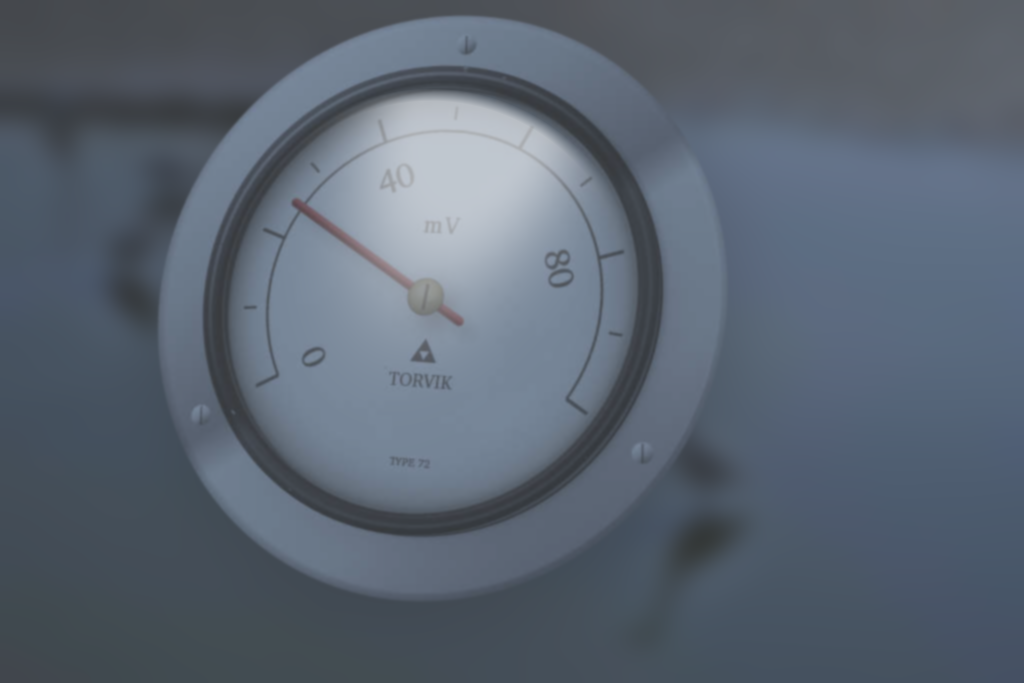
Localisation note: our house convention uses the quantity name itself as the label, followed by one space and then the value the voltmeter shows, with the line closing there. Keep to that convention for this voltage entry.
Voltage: 25 mV
